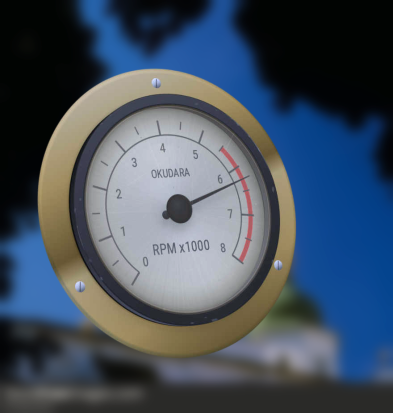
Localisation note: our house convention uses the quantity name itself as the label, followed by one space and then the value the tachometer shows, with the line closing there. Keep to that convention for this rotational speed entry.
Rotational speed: 6250 rpm
